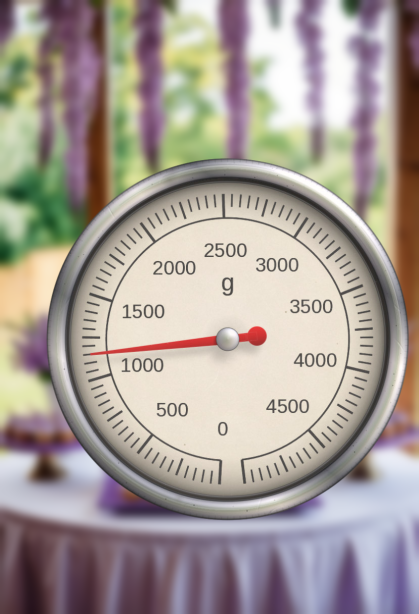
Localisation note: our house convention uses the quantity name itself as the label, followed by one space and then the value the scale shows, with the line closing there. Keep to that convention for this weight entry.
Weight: 1150 g
